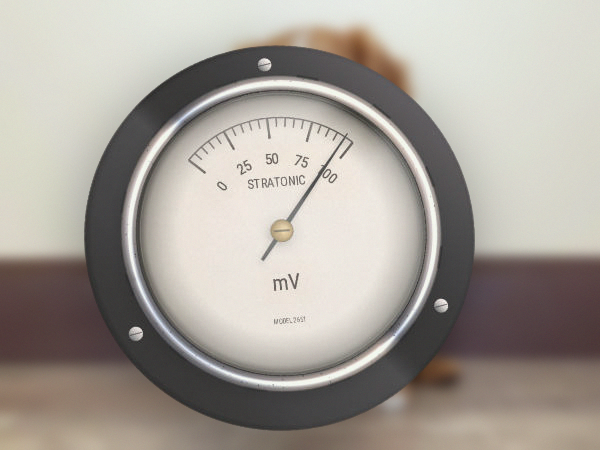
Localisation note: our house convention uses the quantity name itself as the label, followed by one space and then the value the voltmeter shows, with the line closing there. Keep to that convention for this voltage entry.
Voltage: 95 mV
